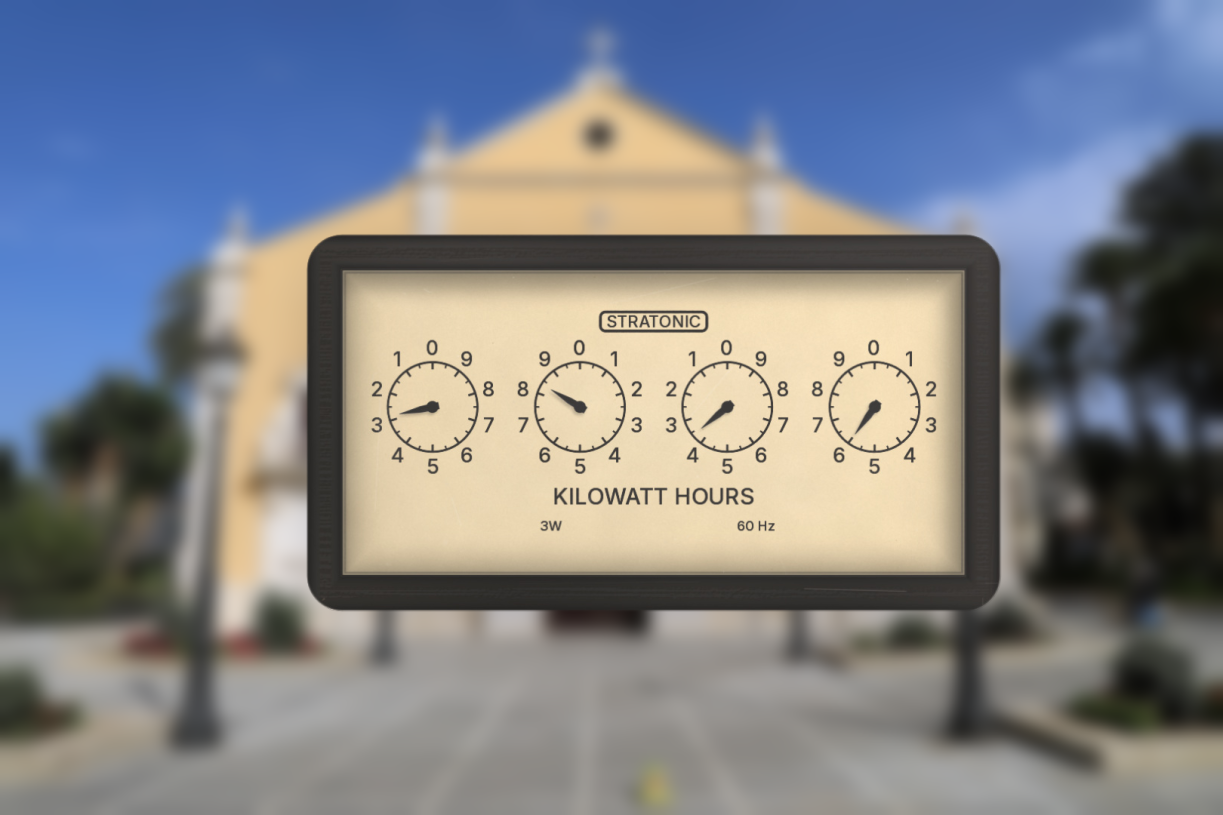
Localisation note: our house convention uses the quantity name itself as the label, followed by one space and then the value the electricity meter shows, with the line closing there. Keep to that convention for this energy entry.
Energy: 2836 kWh
